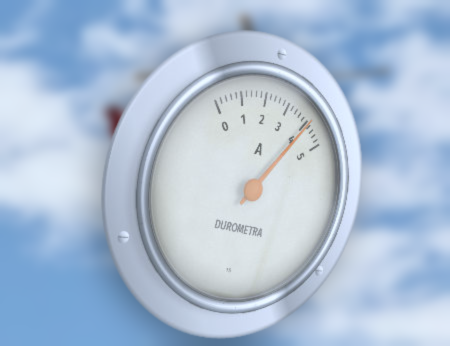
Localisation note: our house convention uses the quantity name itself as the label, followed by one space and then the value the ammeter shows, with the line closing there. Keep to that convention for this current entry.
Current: 4 A
